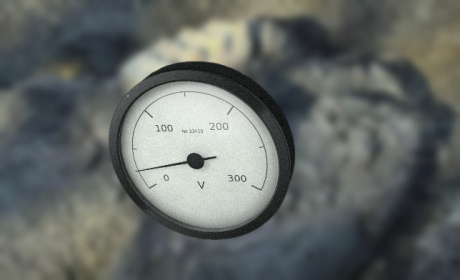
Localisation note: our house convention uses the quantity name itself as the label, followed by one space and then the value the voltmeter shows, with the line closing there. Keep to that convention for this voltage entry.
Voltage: 25 V
